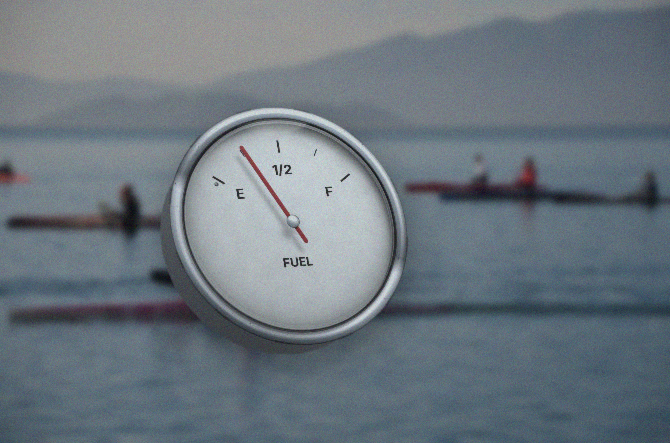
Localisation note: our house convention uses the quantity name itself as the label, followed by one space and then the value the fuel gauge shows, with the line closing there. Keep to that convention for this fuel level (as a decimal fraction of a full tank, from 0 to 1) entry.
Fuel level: 0.25
